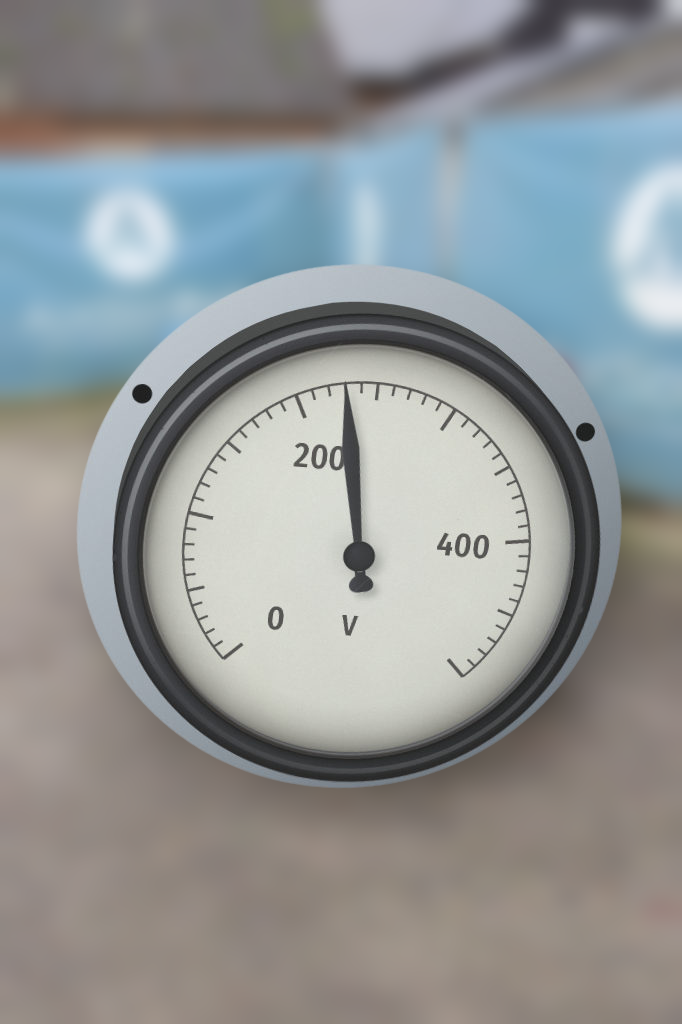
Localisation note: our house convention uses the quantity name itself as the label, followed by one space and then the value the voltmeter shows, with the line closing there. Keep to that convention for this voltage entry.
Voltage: 230 V
